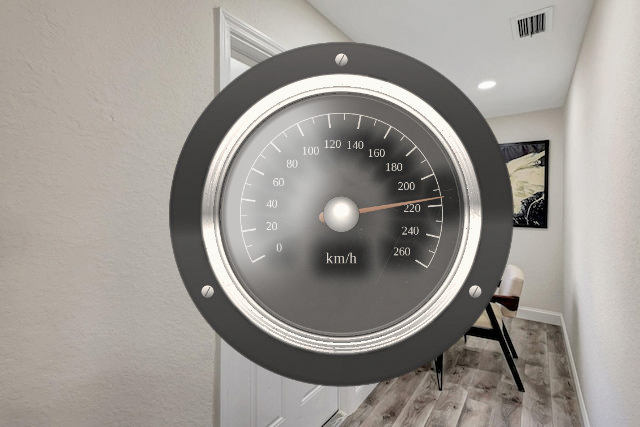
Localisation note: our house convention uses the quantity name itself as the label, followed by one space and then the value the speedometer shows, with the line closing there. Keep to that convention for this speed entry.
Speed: 215 km/h
